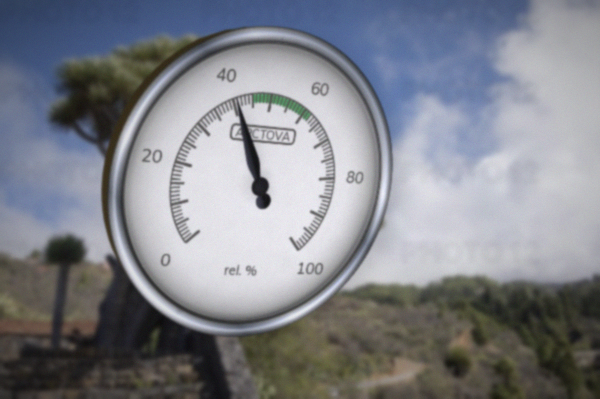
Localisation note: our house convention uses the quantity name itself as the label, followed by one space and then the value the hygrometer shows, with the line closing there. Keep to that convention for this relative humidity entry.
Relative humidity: 40 %
